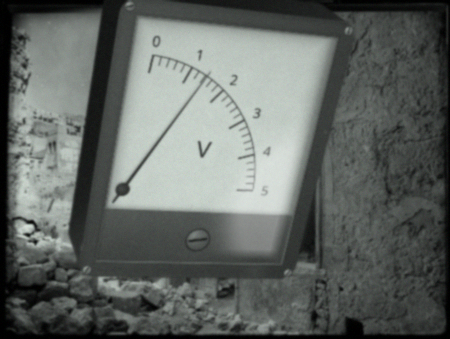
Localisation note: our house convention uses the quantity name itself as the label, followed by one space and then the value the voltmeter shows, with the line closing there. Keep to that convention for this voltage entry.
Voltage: 1.4 V
